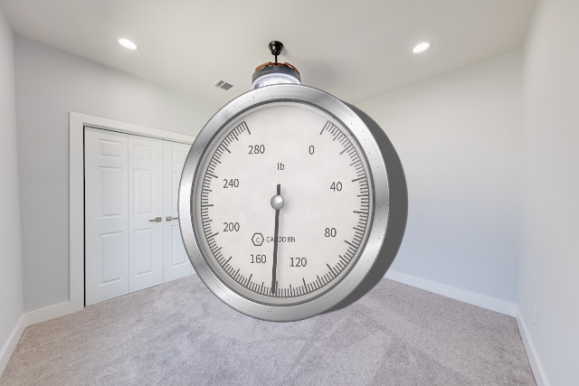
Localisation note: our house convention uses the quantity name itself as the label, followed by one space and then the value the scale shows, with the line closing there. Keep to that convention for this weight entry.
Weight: 140 lb
